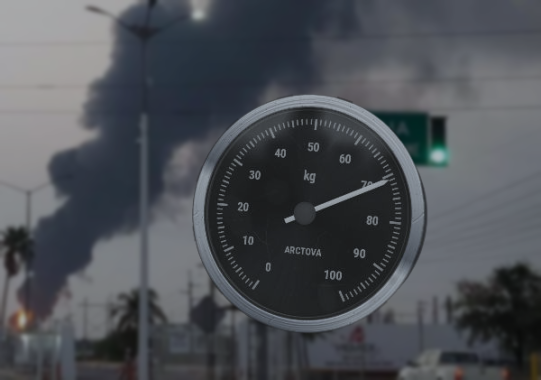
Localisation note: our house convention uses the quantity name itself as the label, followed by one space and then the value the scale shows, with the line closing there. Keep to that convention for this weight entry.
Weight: 71 kg
